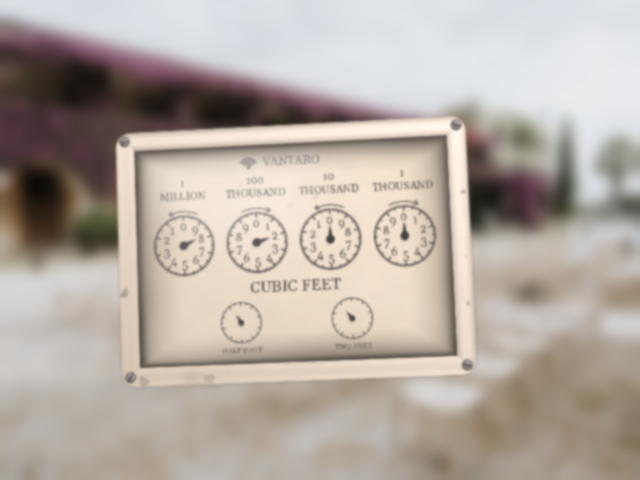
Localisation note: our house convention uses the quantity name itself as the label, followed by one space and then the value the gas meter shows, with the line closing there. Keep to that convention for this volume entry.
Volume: 820000 ft³
